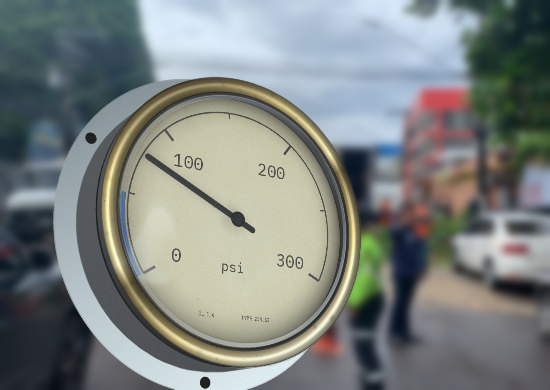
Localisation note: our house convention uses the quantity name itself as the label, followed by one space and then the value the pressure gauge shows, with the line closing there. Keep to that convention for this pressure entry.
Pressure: 75 psi
